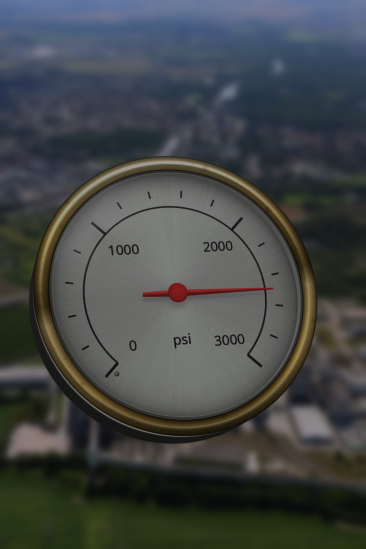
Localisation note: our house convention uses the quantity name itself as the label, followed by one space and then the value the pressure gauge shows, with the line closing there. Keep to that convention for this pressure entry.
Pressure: 2500 psi
